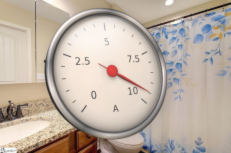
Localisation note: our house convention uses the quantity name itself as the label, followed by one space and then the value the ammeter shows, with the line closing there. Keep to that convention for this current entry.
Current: 9.5 A
